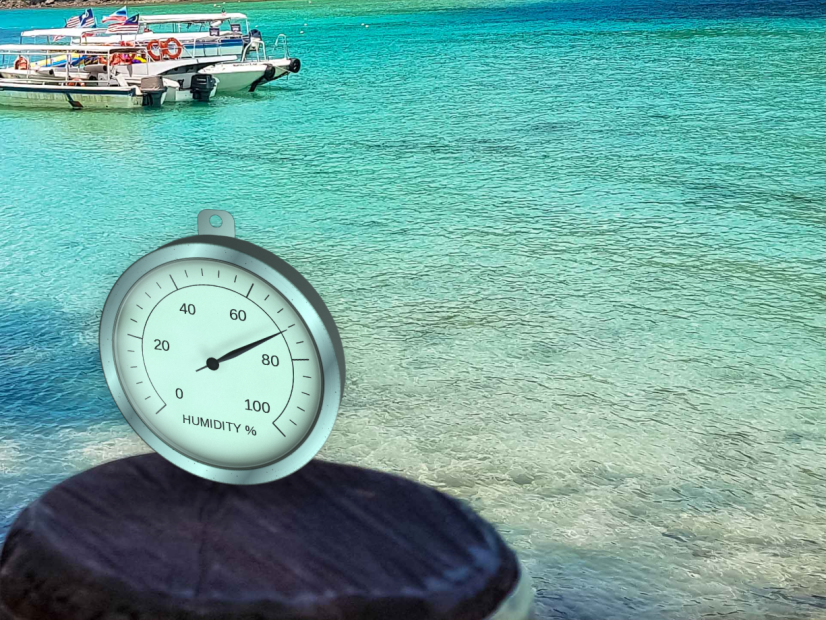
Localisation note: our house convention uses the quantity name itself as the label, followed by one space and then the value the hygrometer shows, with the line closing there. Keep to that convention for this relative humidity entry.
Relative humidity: 72 %
